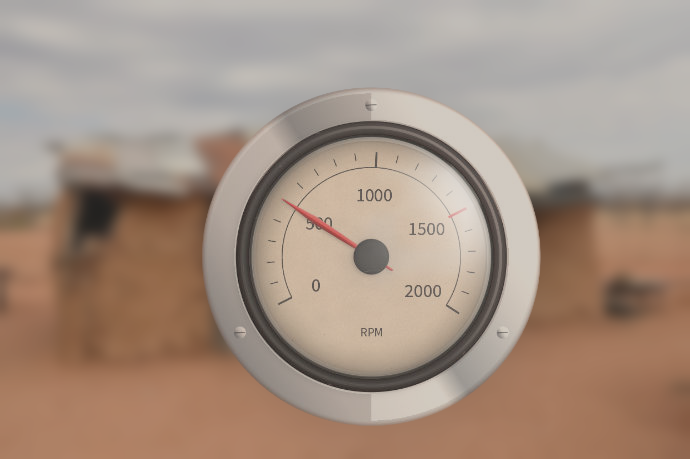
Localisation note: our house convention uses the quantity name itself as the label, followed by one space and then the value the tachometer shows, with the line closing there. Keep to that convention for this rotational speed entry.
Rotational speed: 500 rpm
